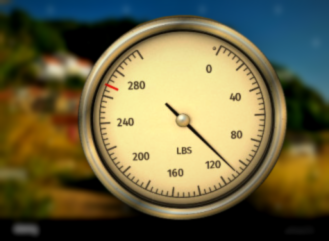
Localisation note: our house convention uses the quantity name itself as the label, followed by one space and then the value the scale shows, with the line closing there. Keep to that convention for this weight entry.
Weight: 108 lb
